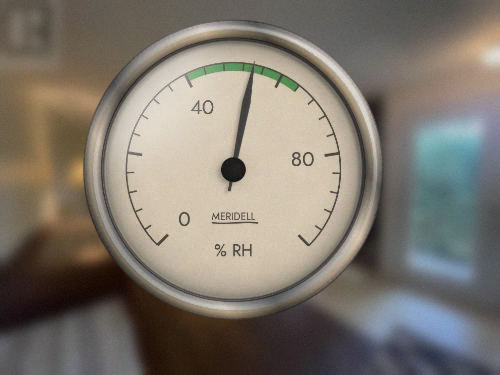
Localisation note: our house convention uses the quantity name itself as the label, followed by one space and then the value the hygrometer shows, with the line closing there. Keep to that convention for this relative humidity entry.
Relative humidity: 54 %
